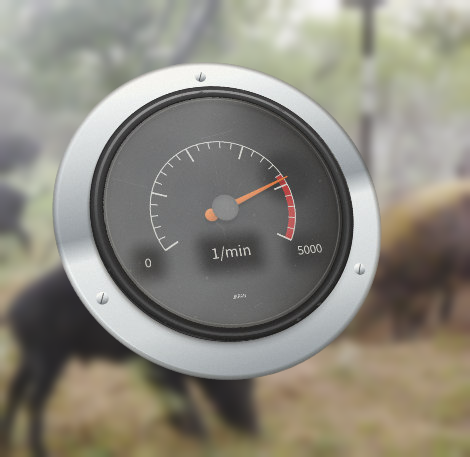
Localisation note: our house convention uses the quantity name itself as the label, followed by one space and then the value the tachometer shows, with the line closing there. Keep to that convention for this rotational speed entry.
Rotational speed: 3900 rpm
